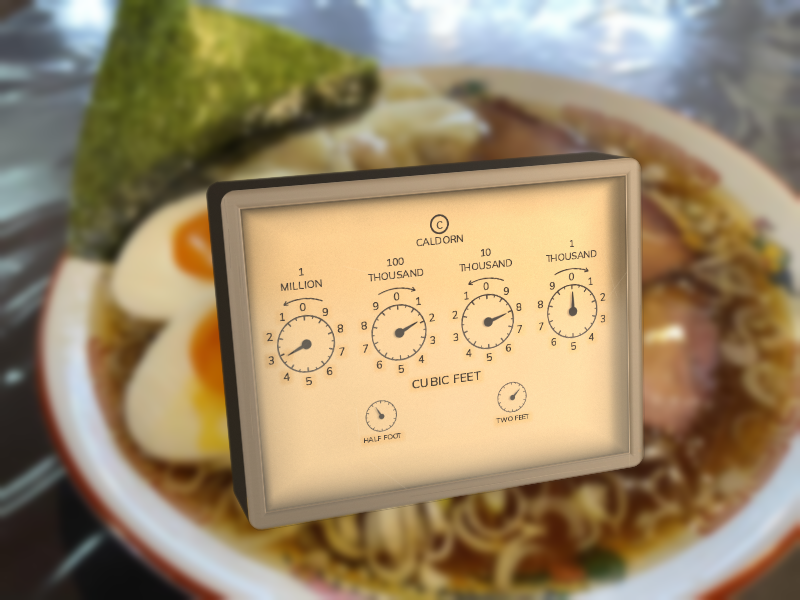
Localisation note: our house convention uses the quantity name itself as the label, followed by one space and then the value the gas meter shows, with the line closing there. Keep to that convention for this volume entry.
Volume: 318000 ft³
